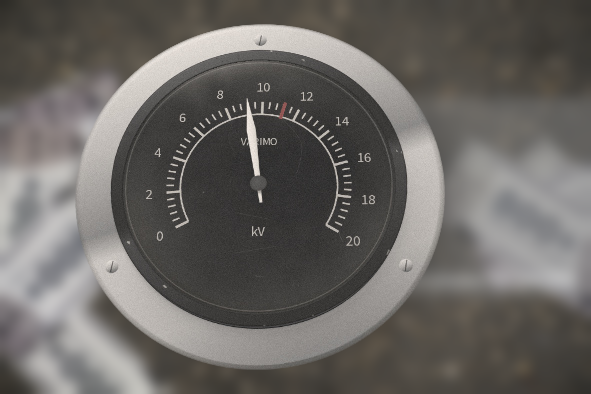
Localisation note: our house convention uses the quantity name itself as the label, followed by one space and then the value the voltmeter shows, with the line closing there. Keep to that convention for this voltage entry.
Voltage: 9.2 kV
